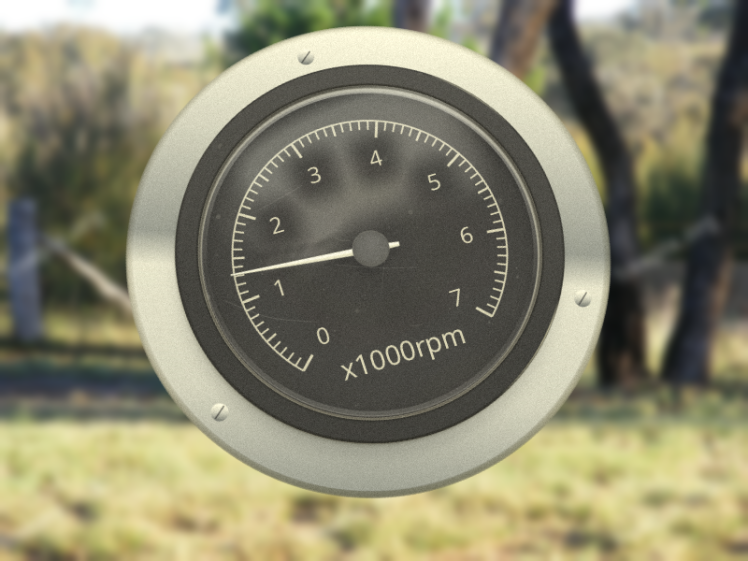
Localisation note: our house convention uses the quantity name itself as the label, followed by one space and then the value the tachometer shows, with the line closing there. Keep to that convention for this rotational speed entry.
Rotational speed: 1300 rpm
